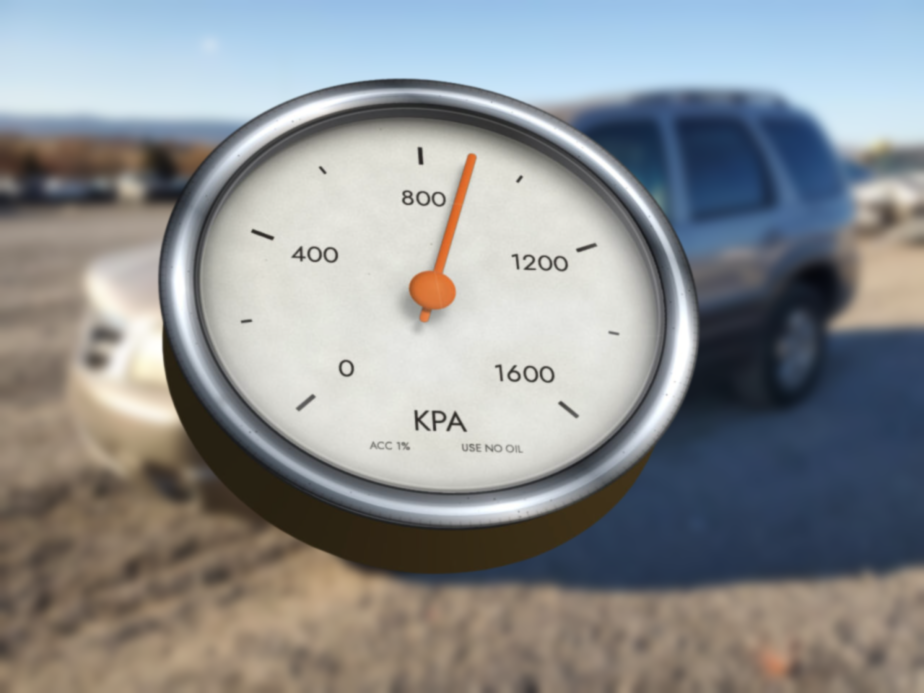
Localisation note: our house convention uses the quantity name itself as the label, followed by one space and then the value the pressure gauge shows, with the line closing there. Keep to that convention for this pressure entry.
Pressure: 900 kPa
